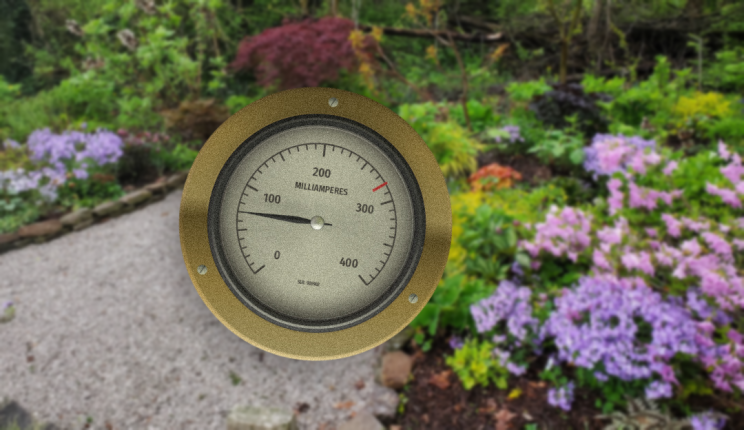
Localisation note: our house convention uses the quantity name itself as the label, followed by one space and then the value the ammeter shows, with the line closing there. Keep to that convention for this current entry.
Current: 70 mA
